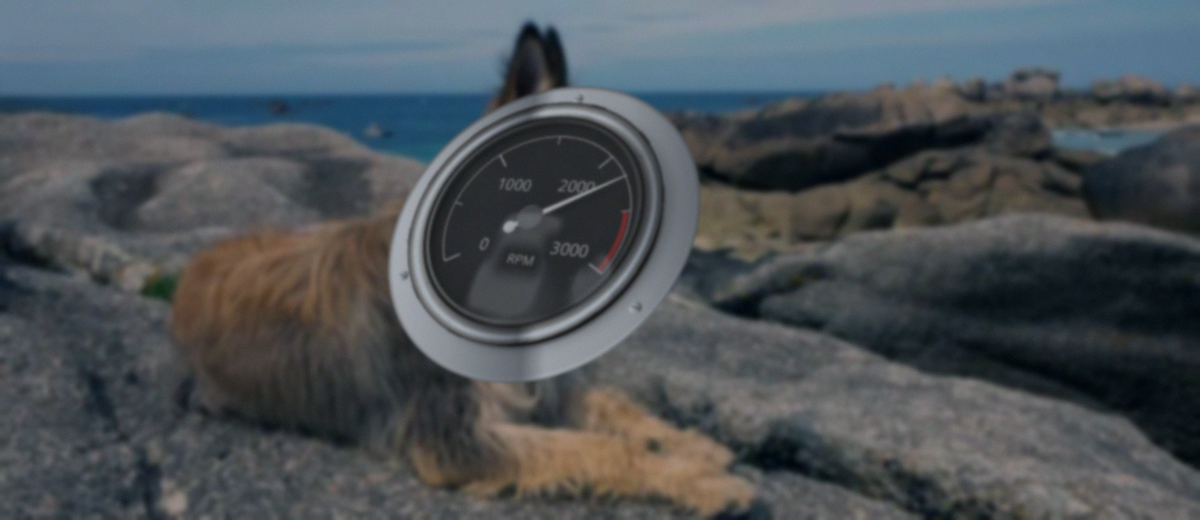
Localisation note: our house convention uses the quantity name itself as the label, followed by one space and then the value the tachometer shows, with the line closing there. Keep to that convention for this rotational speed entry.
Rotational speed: 2250 rpm
